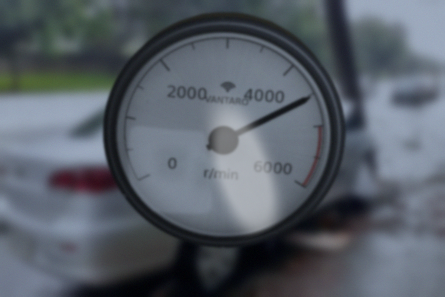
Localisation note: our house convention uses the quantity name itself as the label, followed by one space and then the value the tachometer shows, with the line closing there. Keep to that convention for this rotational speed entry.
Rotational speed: 4500 rpm
